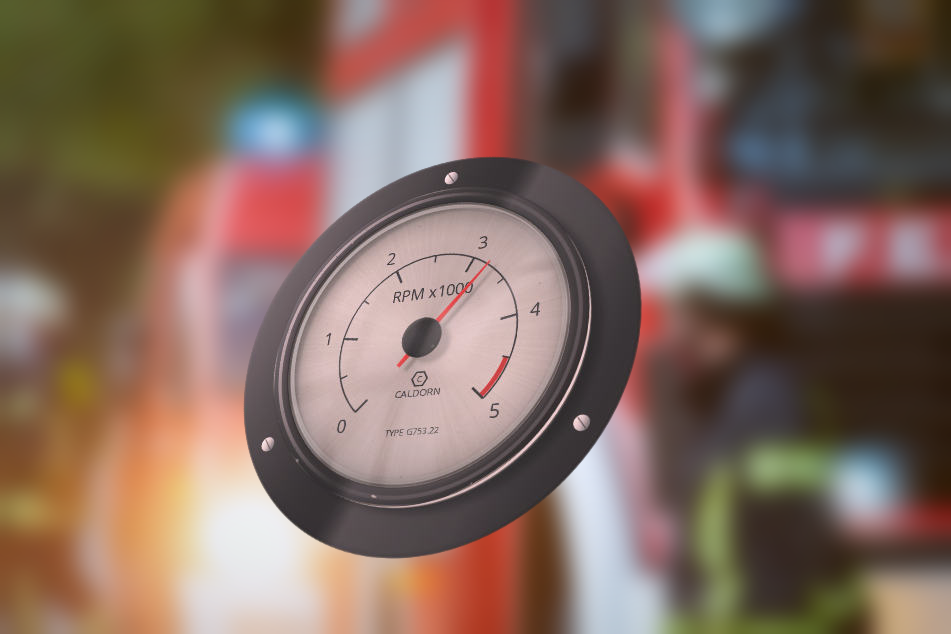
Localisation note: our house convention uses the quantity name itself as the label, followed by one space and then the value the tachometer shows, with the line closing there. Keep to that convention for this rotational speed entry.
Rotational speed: 3250 rpm
